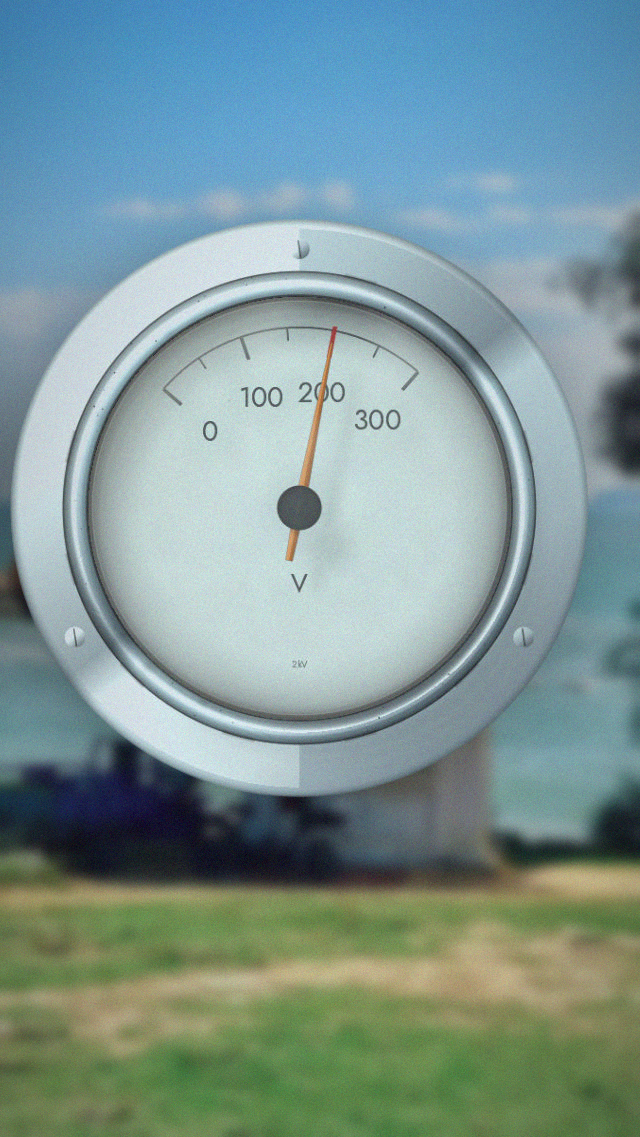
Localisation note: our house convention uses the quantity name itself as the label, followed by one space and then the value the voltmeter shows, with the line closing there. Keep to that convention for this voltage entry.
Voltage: 200 V
